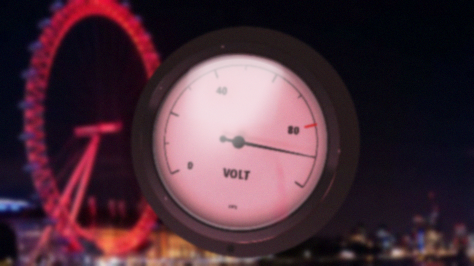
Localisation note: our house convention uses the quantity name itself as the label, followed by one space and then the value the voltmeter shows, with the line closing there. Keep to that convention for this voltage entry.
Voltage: 90 V
